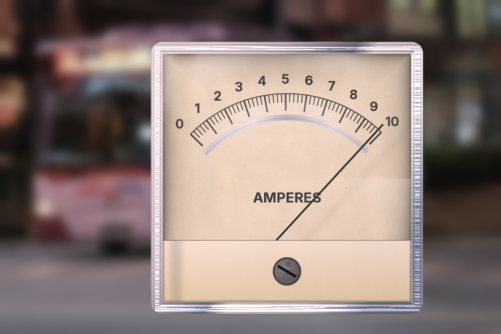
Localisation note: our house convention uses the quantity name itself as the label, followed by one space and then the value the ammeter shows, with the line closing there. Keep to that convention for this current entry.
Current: 9.8 A
